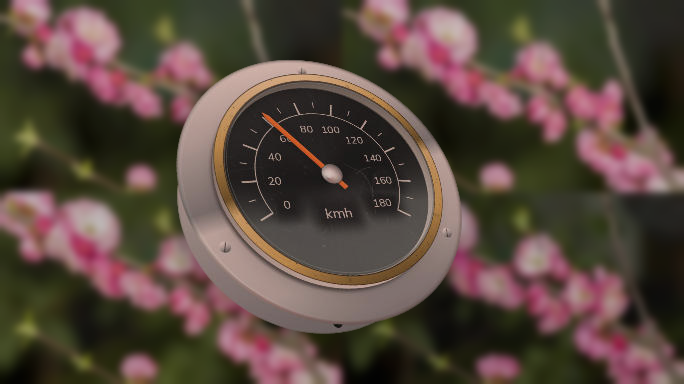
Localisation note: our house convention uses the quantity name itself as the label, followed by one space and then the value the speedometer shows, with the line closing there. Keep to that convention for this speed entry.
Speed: 60 km/h
